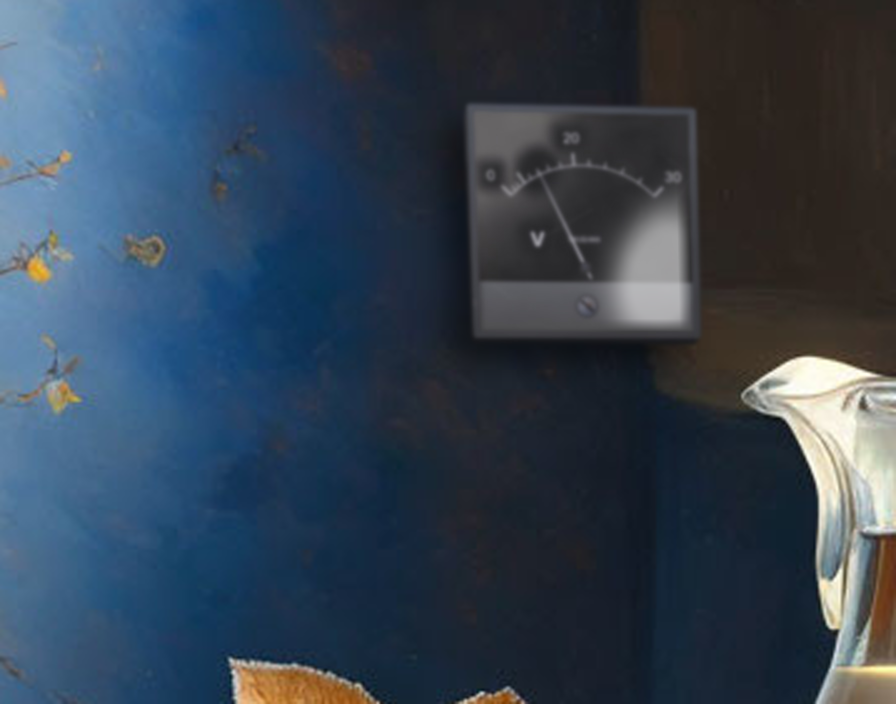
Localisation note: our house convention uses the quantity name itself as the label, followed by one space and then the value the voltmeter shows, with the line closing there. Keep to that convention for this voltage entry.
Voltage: 14 V
